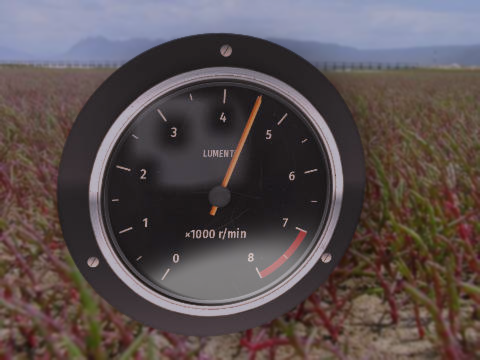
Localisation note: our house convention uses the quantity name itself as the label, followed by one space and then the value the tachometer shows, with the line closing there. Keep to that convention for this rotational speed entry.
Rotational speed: 4500 rpm
